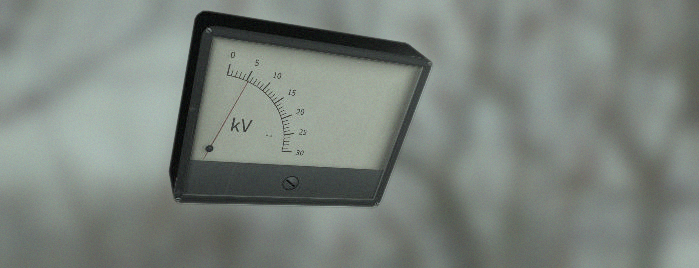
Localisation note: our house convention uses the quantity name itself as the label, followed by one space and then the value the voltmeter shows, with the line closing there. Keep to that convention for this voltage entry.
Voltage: 5 kV
